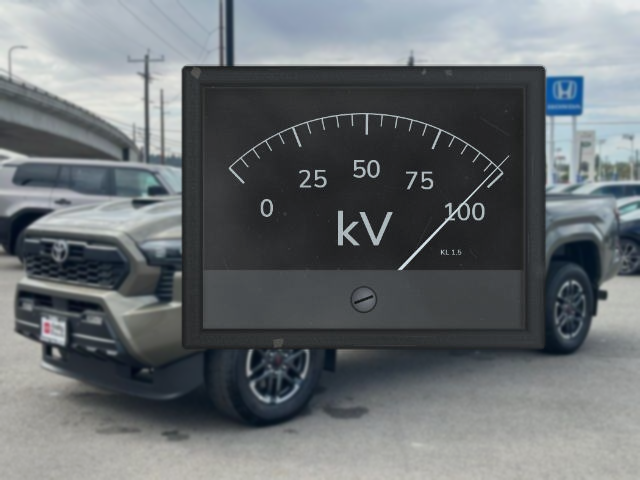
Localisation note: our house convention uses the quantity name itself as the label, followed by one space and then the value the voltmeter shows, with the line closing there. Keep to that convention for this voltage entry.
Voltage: 97.5 kV
